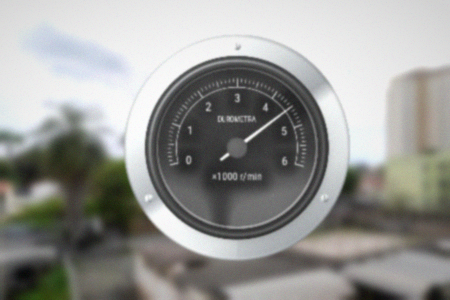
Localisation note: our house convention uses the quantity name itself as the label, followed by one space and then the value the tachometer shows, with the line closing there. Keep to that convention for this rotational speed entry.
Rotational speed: 4500 rpm
